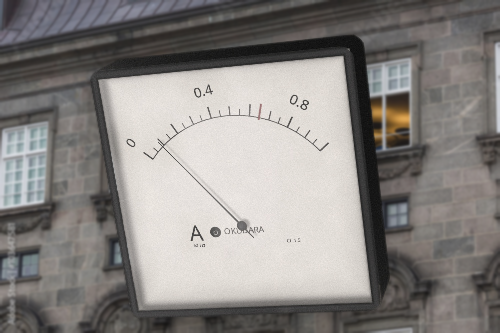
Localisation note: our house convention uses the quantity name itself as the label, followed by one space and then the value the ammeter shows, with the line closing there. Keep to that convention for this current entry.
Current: 0.1 A
